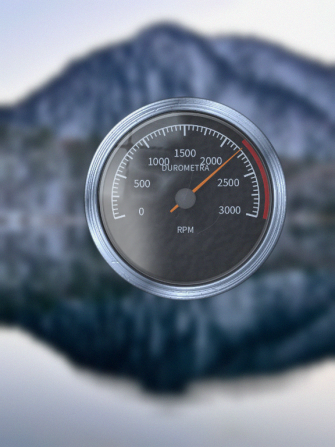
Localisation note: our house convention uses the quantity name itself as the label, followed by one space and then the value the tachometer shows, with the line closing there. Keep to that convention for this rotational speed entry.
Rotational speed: 2200 rpm
